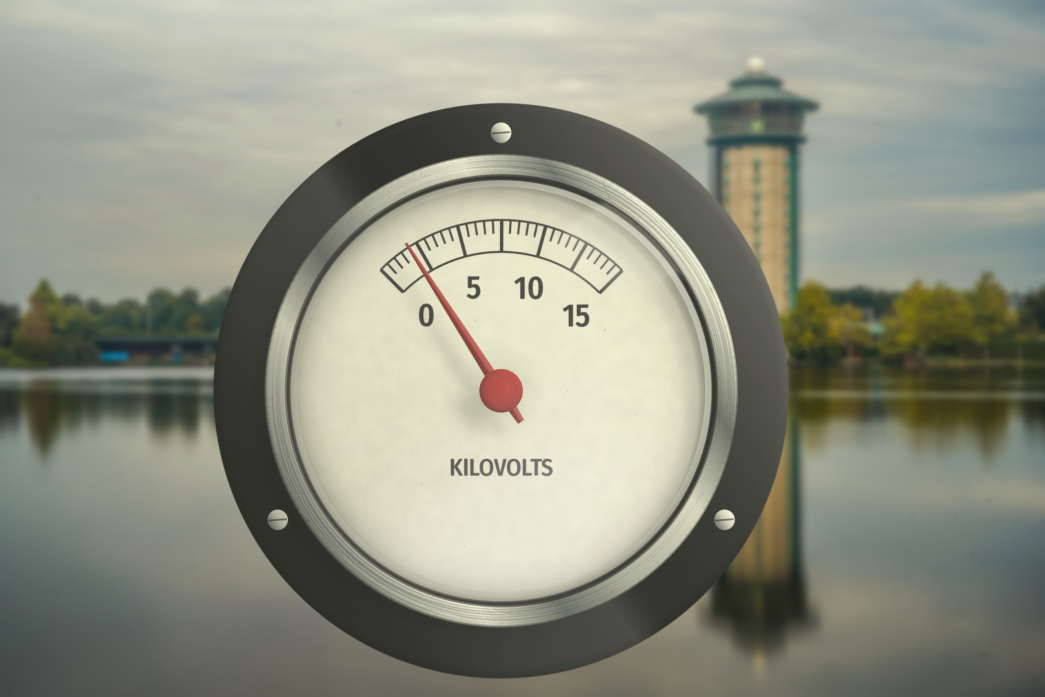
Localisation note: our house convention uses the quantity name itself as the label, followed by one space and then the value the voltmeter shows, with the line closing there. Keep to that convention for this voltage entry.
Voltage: 2 kV
